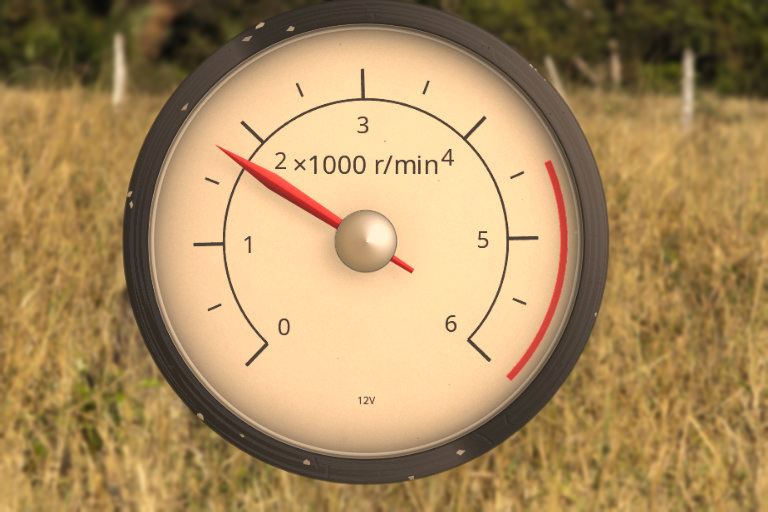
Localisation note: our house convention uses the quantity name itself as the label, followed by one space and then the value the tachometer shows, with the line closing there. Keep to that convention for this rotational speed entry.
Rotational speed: 1750 rpm
